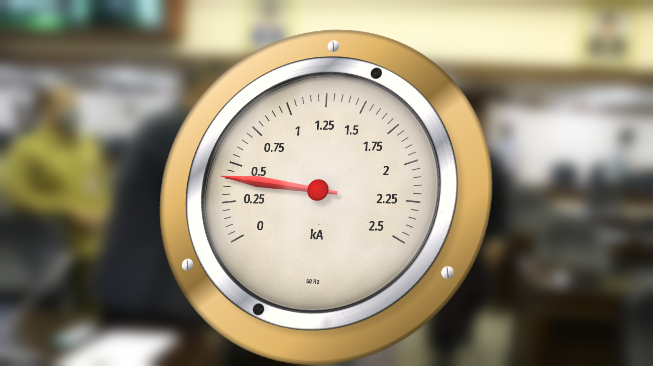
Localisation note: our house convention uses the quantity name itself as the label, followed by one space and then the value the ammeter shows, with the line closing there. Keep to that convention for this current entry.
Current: 0.4 kA
